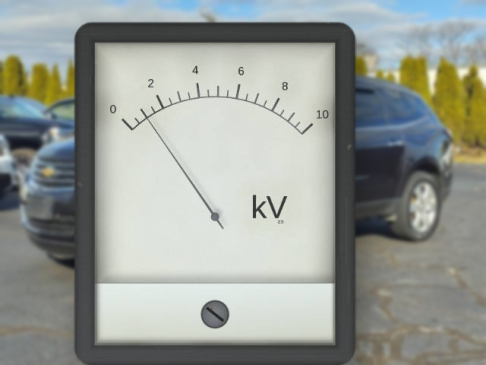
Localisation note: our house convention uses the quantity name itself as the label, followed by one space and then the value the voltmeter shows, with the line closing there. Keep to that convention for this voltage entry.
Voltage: 1 kV
